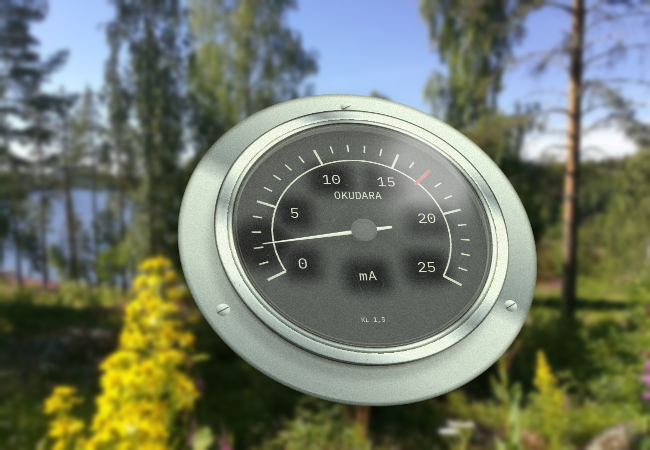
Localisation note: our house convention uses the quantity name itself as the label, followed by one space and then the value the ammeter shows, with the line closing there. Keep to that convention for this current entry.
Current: 2 mA
